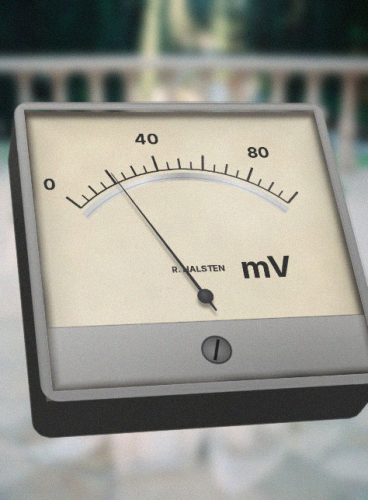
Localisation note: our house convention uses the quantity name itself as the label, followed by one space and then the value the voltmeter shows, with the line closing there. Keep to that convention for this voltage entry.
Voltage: 20 mV
